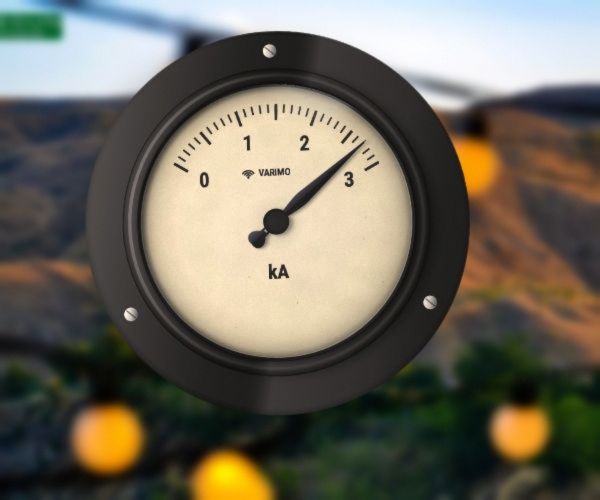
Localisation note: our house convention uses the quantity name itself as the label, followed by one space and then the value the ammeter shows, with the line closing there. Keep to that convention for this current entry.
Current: 2.7 kA
